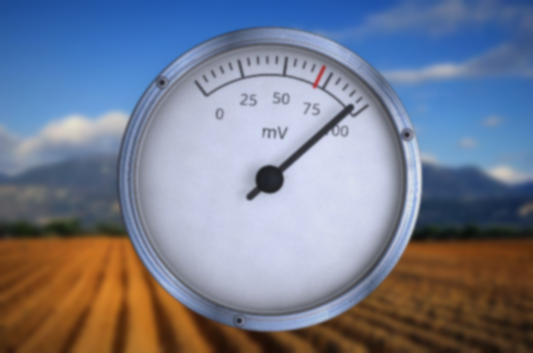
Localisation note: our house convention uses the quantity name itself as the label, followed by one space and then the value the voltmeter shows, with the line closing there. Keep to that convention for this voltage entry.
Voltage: 95 mV
